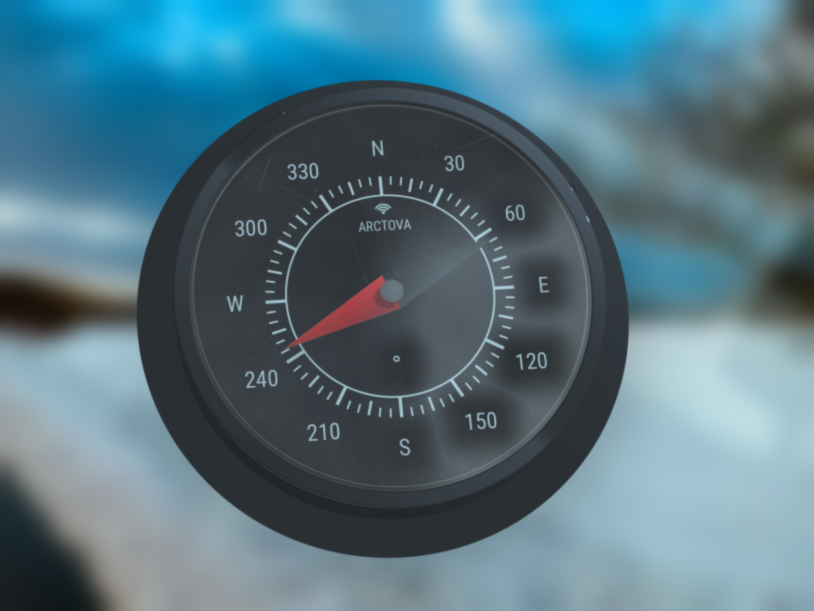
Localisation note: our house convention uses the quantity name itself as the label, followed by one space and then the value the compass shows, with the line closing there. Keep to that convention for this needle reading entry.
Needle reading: 245 °
